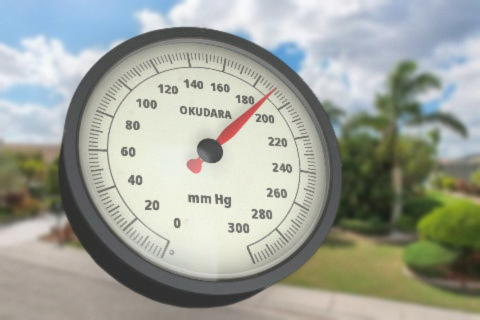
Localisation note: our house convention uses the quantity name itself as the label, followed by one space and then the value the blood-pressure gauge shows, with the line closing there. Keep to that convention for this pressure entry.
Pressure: 190 mmHg
